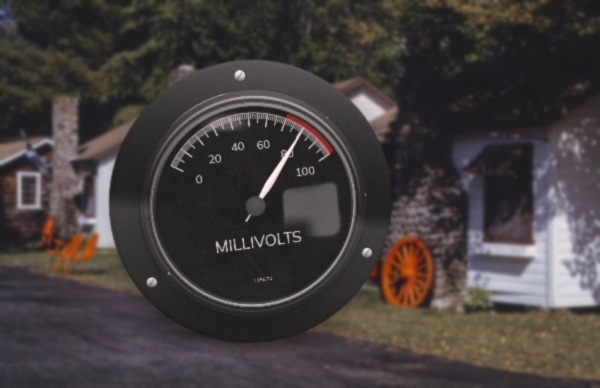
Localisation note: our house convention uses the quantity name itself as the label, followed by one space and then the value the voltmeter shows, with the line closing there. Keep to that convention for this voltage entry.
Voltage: 80 mV
